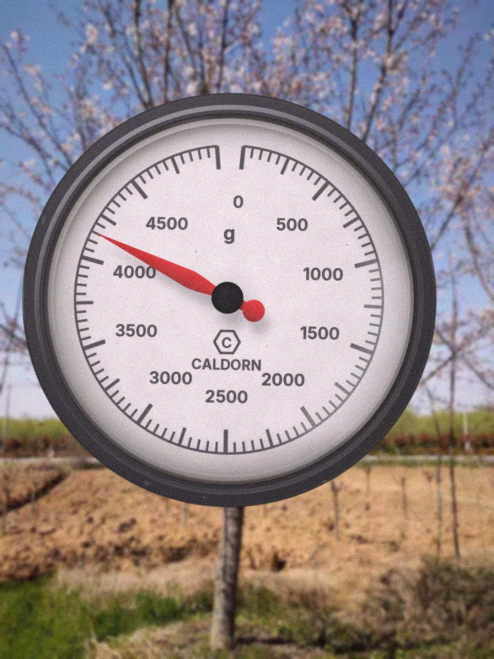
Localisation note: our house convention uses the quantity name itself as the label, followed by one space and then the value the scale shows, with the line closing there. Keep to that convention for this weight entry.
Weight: 4150 g
